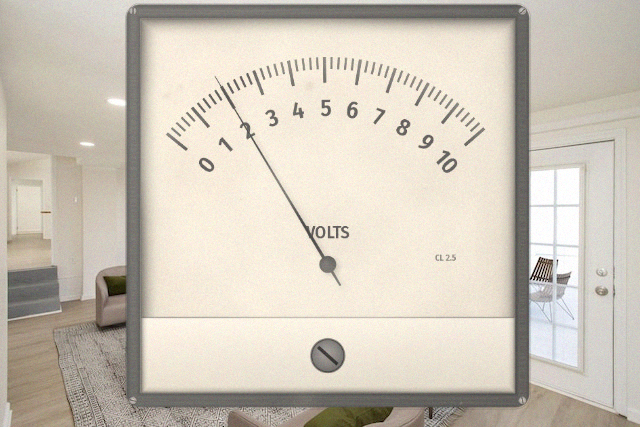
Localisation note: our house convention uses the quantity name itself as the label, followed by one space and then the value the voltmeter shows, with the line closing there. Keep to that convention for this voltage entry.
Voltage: 2 V
